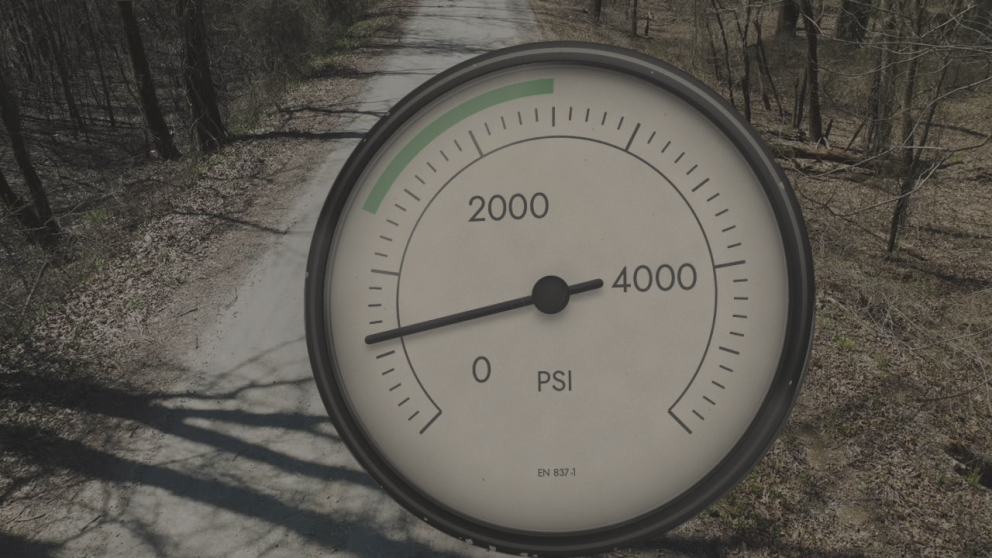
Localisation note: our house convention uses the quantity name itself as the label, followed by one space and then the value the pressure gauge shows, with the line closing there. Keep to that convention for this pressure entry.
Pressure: 600 psi
